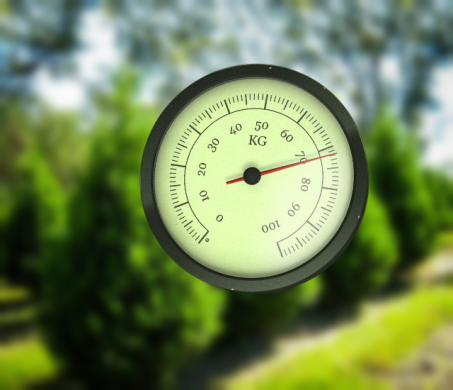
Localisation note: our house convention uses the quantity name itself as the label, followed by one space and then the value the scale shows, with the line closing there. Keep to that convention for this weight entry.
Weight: 72 kg
